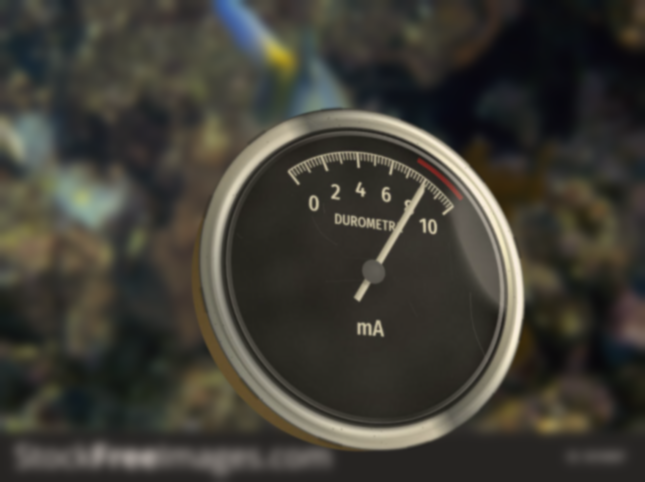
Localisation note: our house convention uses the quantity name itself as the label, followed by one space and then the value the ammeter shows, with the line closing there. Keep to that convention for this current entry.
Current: 8 mA
